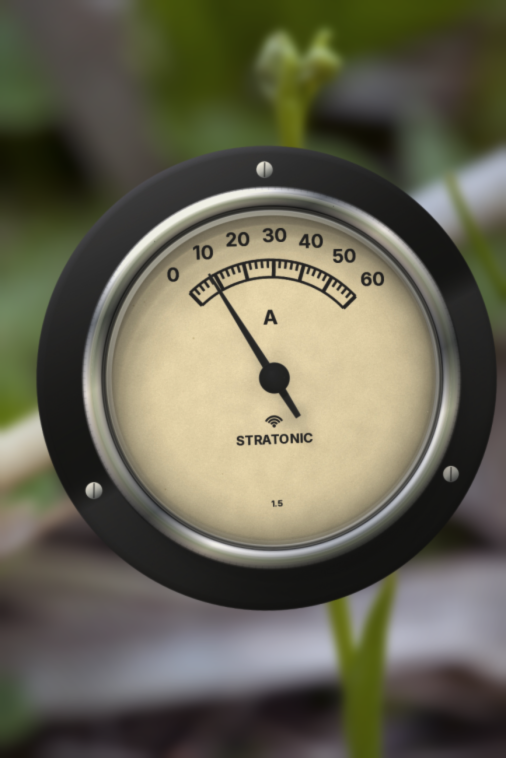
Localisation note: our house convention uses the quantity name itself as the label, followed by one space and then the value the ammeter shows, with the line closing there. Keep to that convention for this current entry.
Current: 8 A
